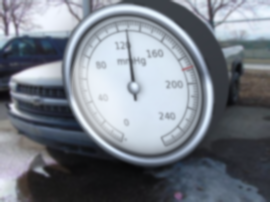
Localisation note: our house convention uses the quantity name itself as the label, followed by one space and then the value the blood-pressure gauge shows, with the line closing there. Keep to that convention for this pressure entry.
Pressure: 130 mmHg
